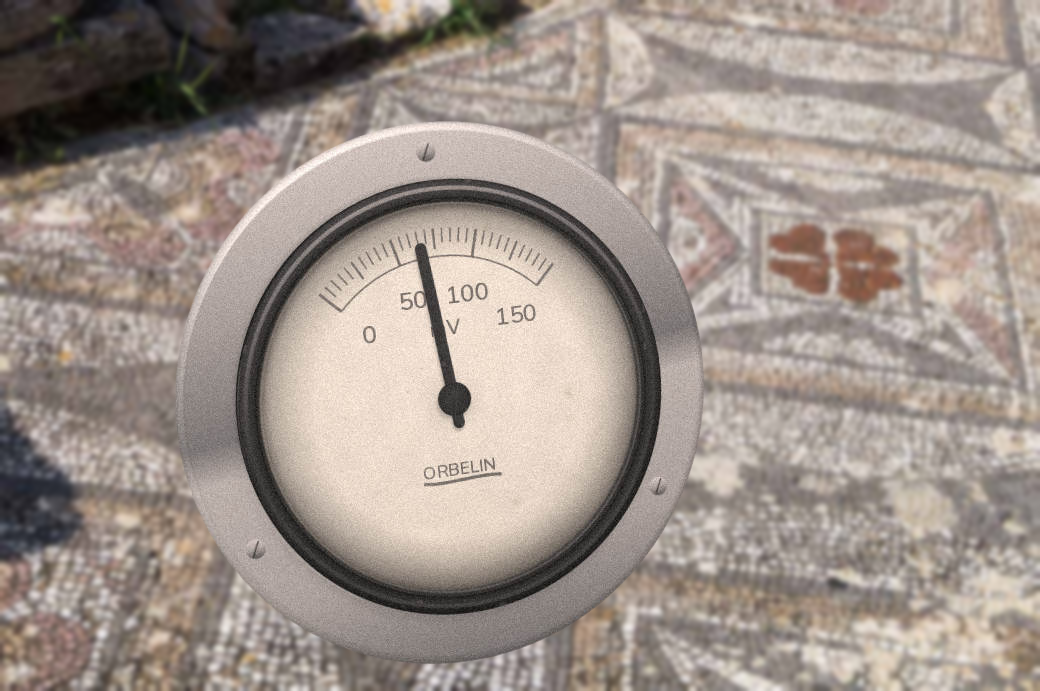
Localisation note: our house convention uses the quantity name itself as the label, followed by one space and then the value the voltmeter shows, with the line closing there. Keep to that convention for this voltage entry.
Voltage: 65 mV
